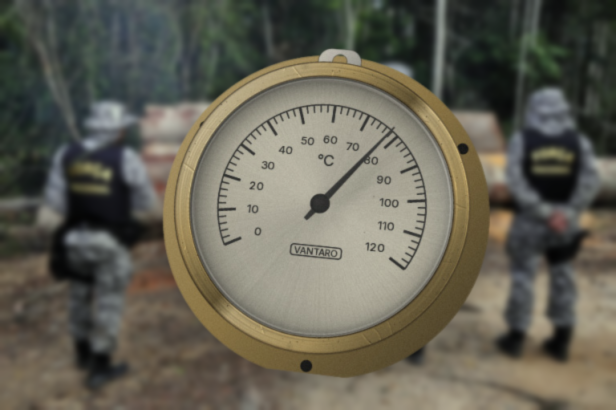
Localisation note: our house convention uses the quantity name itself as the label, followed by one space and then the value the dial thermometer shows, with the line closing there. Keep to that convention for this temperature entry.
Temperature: 78 °C
